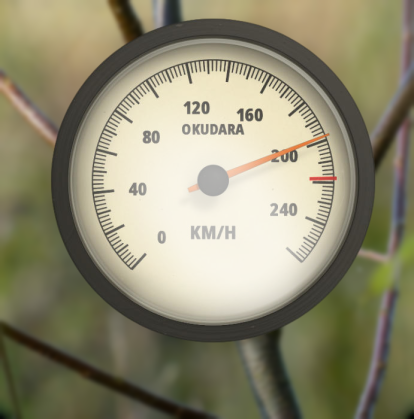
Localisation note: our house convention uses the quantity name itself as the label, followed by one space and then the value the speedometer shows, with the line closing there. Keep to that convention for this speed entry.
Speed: 198 km/h
